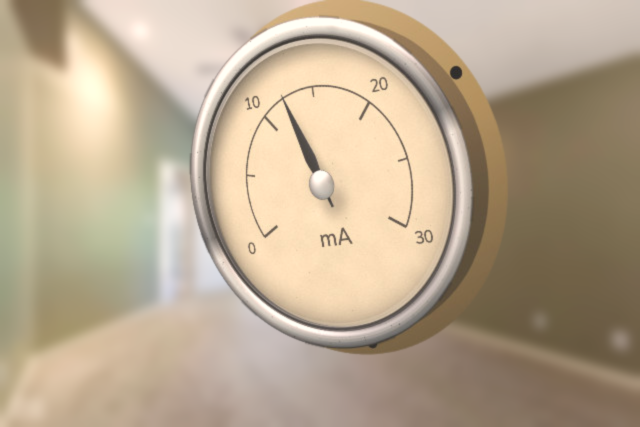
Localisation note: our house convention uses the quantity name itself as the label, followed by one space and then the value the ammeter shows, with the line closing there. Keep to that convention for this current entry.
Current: 12.5 mA
